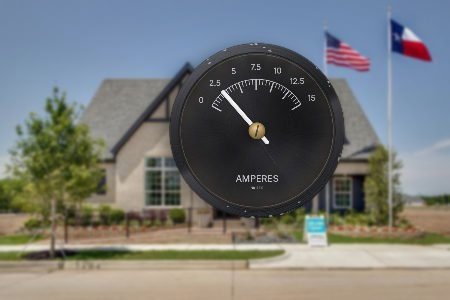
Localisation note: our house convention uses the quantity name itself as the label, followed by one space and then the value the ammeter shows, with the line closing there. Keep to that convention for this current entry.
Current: 2.5 A
